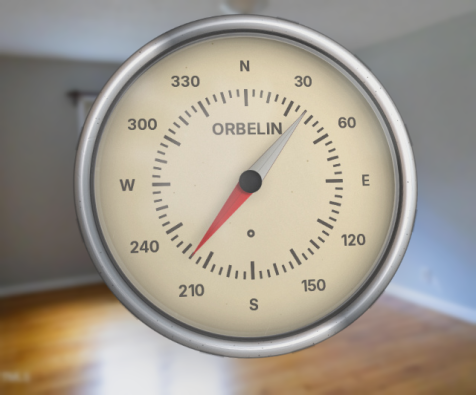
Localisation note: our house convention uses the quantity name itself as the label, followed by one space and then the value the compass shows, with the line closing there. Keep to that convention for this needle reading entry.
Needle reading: 220 °
